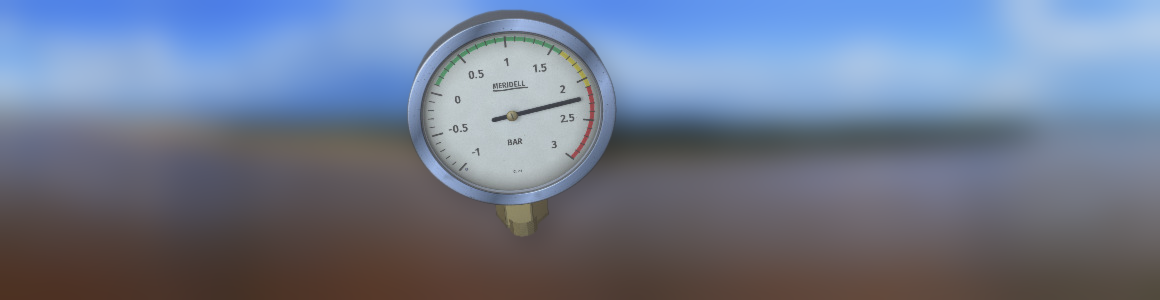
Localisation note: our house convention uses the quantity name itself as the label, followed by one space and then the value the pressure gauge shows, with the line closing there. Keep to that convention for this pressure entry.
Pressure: 2.2 bar
